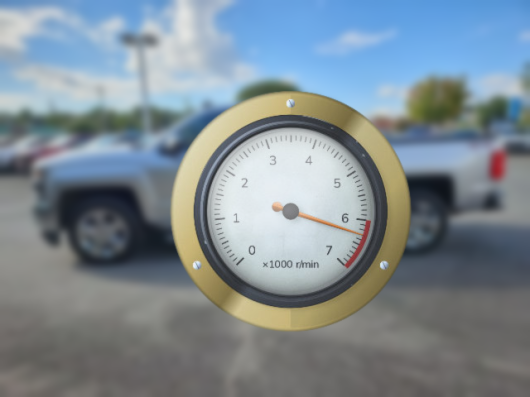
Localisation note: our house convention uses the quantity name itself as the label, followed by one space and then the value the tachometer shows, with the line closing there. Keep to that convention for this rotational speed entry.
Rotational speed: 6300 rpm
